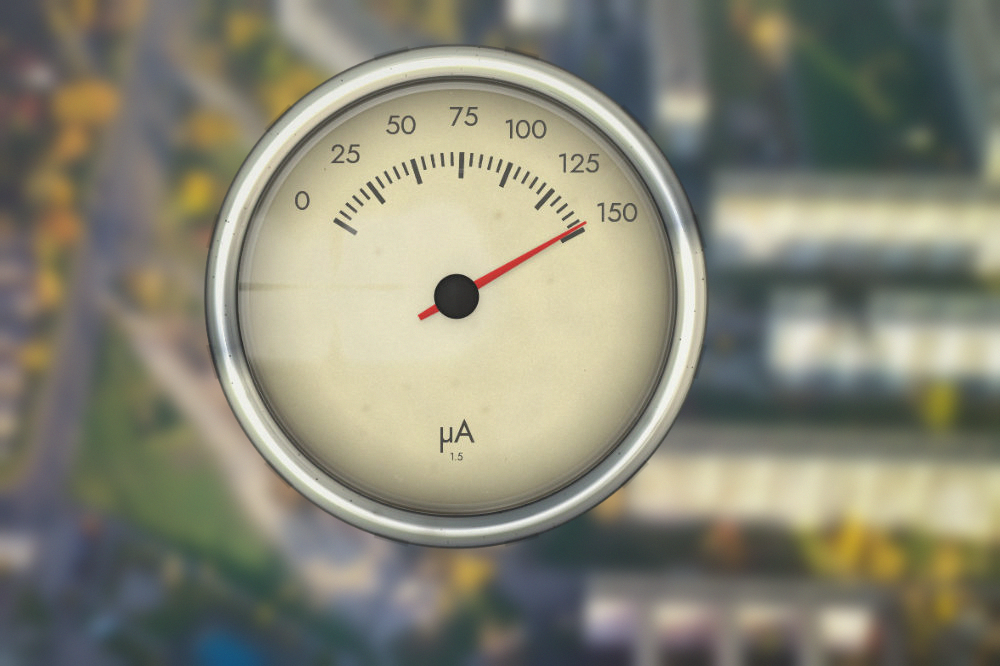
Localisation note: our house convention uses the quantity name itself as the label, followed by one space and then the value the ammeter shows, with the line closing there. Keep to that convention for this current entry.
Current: 147.5 µA
